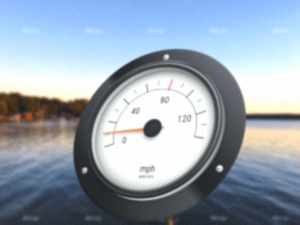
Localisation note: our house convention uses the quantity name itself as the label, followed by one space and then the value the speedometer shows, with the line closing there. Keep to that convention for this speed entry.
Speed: 10 mph
